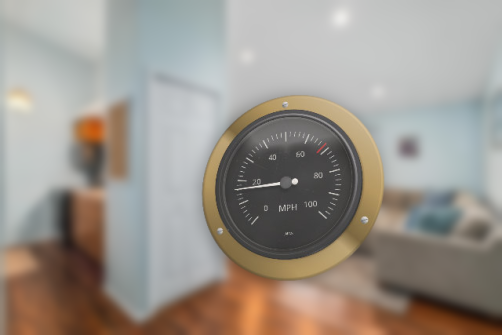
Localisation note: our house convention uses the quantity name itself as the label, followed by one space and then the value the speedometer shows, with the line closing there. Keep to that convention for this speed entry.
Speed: 16 mph
